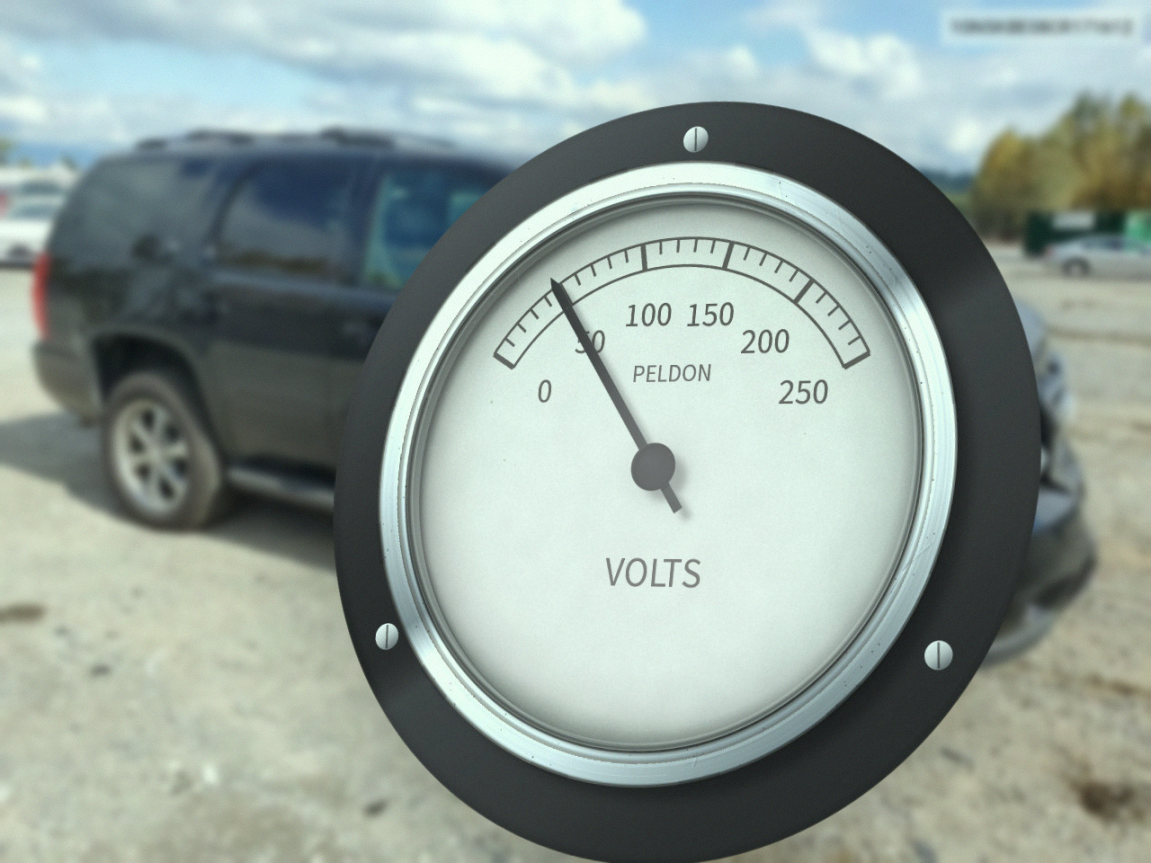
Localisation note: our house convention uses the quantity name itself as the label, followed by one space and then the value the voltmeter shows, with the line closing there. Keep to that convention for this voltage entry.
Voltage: 50 V
